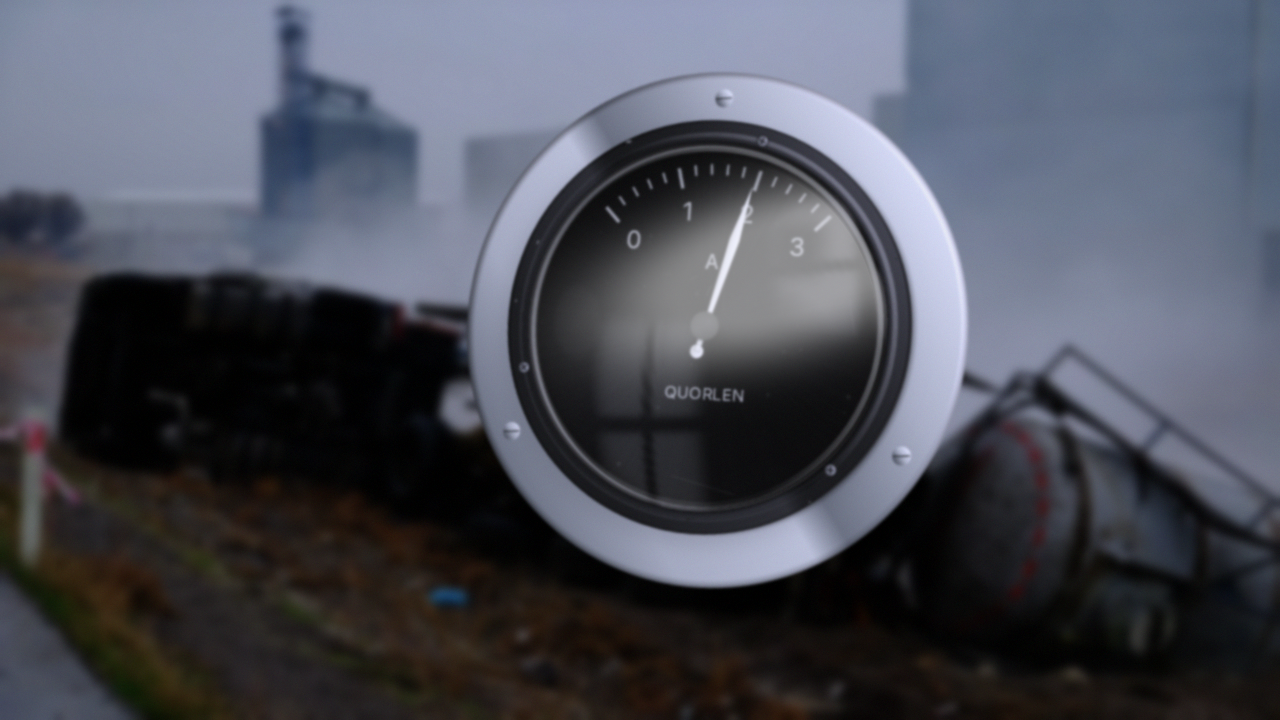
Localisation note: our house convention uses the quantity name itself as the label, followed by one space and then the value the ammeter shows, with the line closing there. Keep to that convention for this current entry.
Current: 2 A
